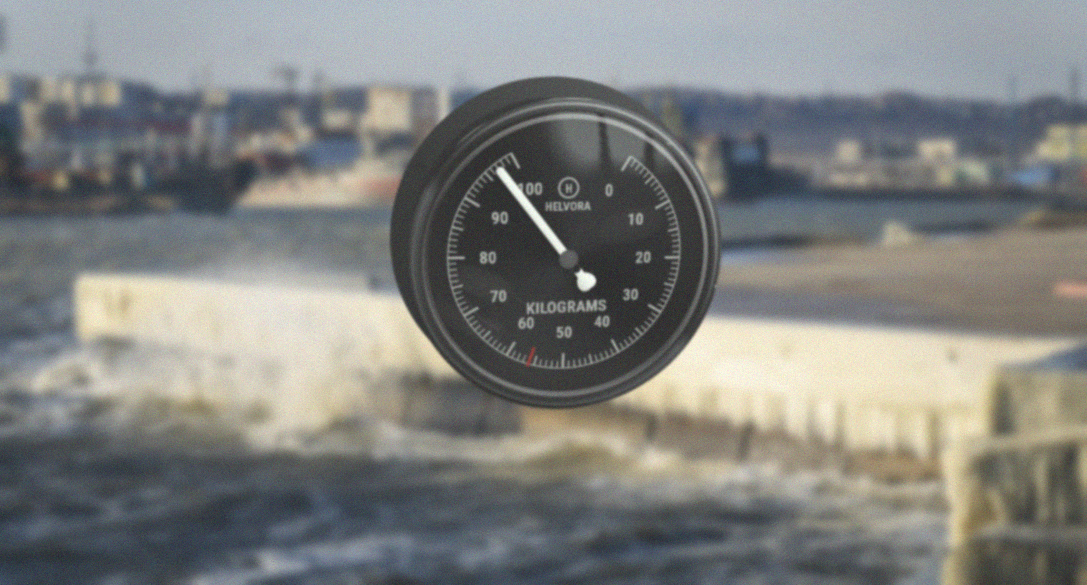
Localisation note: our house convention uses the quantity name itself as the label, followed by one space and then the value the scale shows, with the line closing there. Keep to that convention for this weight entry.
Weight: 97 kg
